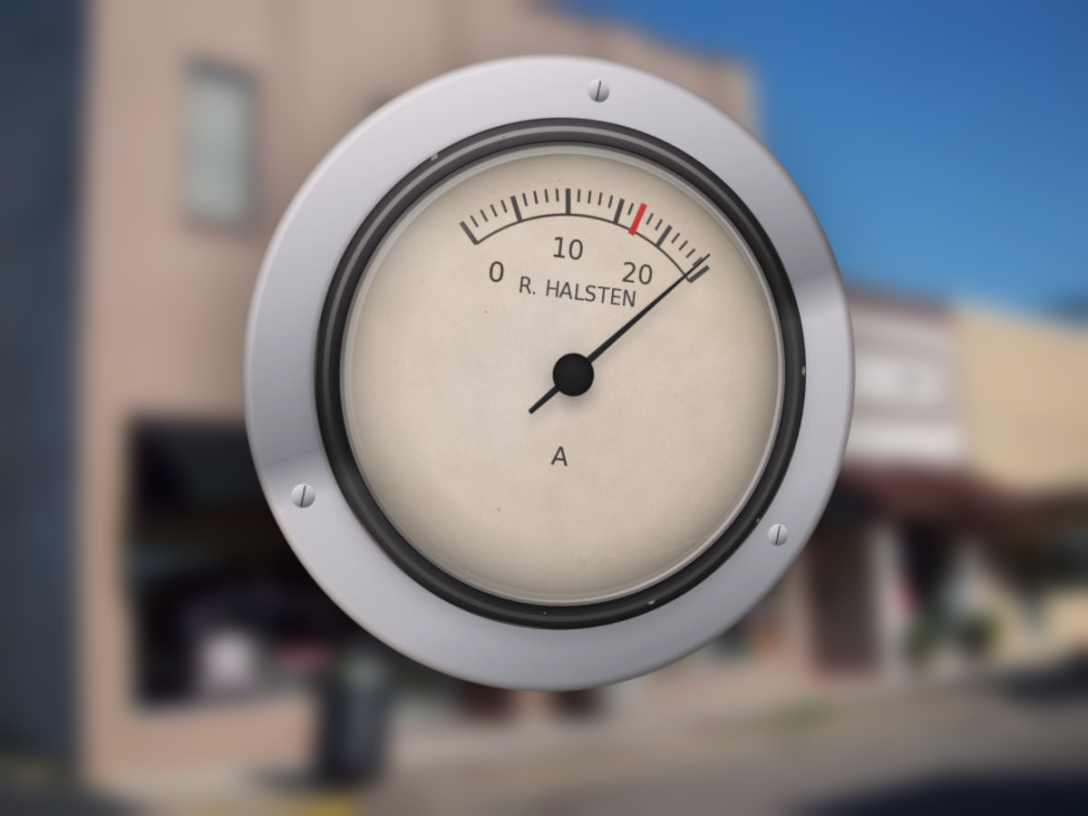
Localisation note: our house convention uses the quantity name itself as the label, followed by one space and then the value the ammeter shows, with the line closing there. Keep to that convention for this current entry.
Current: 24 A
